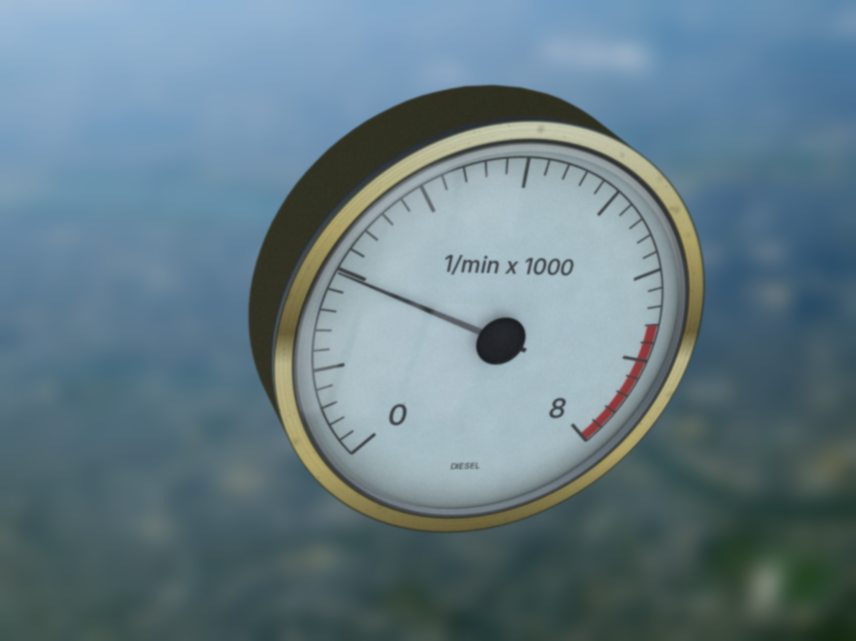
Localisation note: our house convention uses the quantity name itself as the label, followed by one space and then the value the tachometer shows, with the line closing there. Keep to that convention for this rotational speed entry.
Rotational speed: 2000 rpm
